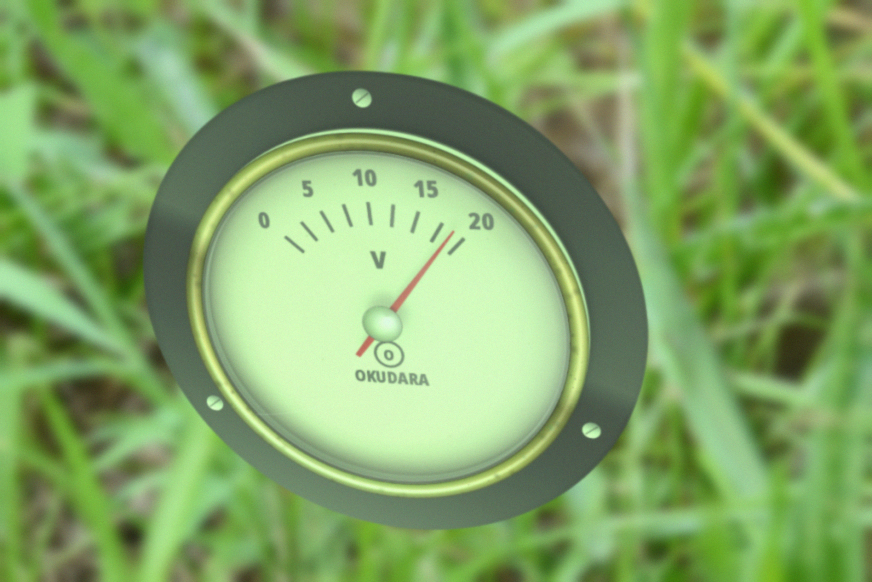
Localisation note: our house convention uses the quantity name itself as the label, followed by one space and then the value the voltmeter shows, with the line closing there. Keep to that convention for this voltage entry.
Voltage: 18.75 V
